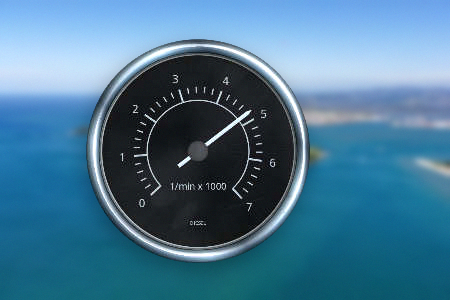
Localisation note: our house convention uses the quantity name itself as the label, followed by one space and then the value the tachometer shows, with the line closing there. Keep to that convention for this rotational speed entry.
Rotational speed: 4800 rpm
